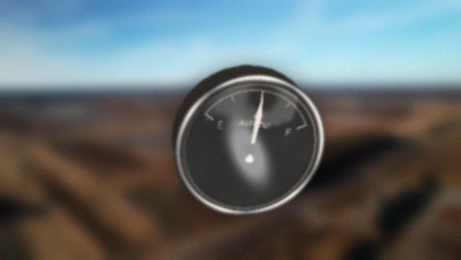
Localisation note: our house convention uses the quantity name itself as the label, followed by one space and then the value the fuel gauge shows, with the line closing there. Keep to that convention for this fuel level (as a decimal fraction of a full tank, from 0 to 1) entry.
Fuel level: 0.5
